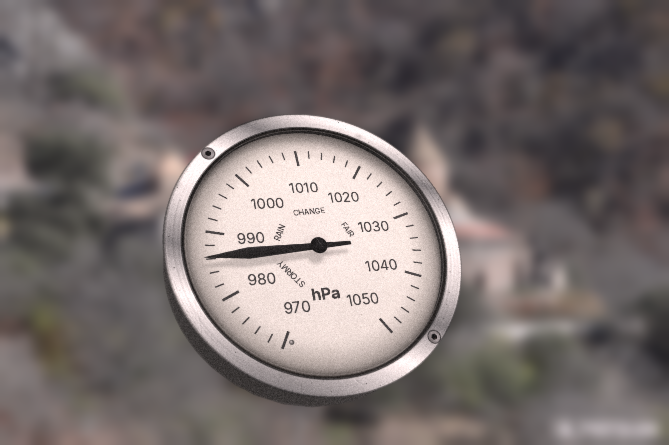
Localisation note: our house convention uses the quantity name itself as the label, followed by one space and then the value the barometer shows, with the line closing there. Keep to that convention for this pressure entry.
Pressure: 986 hPa
